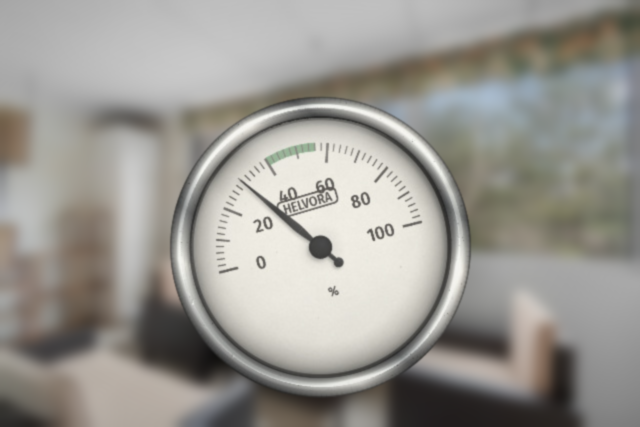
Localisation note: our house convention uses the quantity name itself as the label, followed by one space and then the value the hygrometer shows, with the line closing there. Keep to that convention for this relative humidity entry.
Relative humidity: 30 %
